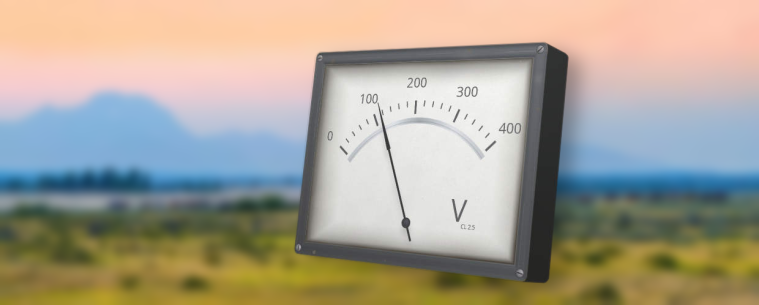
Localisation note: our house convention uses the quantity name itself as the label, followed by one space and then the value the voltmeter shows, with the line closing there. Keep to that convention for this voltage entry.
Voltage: 120 V
